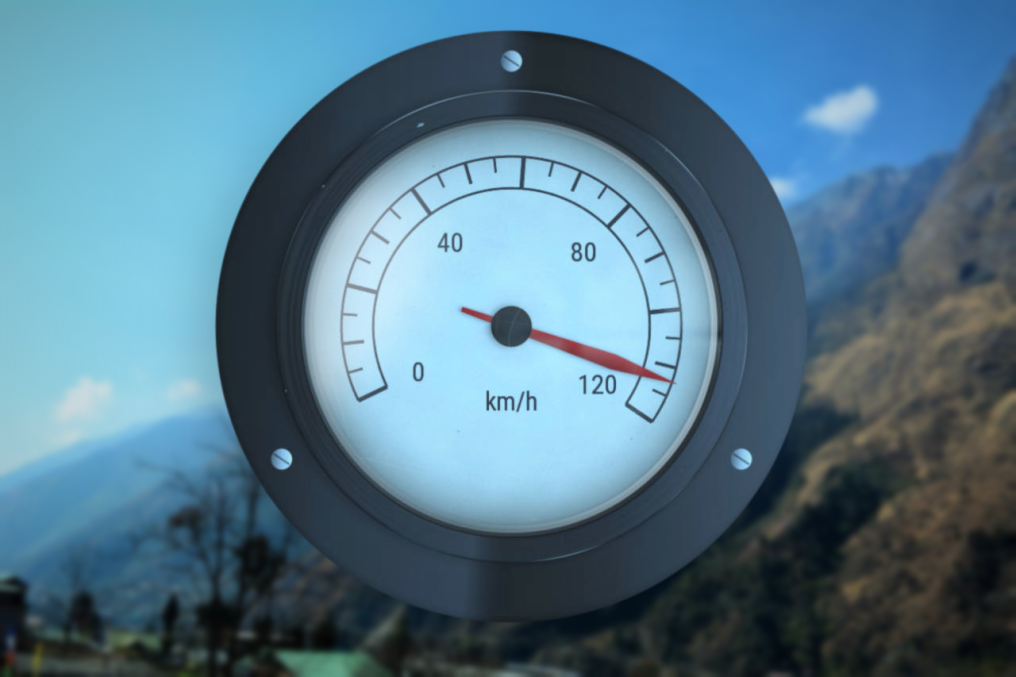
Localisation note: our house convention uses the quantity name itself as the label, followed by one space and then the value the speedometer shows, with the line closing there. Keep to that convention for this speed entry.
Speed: 112.5 km/h
